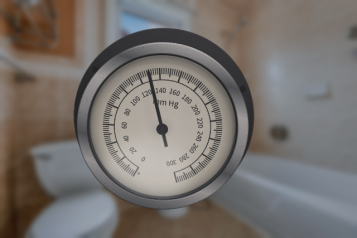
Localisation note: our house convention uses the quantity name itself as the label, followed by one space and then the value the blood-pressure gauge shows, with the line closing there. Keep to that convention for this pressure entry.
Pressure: 130 mmHg
